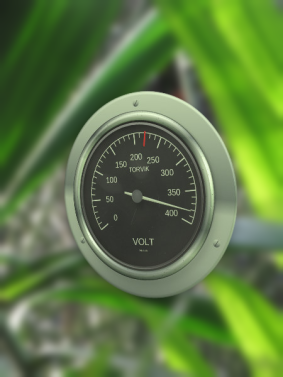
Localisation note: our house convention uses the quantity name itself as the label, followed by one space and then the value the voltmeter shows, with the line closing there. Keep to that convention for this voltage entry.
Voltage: 380 V
